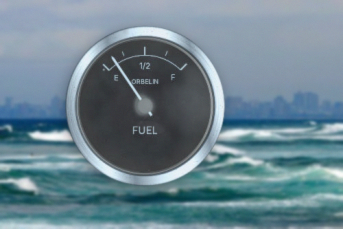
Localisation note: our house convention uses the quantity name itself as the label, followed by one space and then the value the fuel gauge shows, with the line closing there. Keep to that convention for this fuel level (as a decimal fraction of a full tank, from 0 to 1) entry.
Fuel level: 0.125
